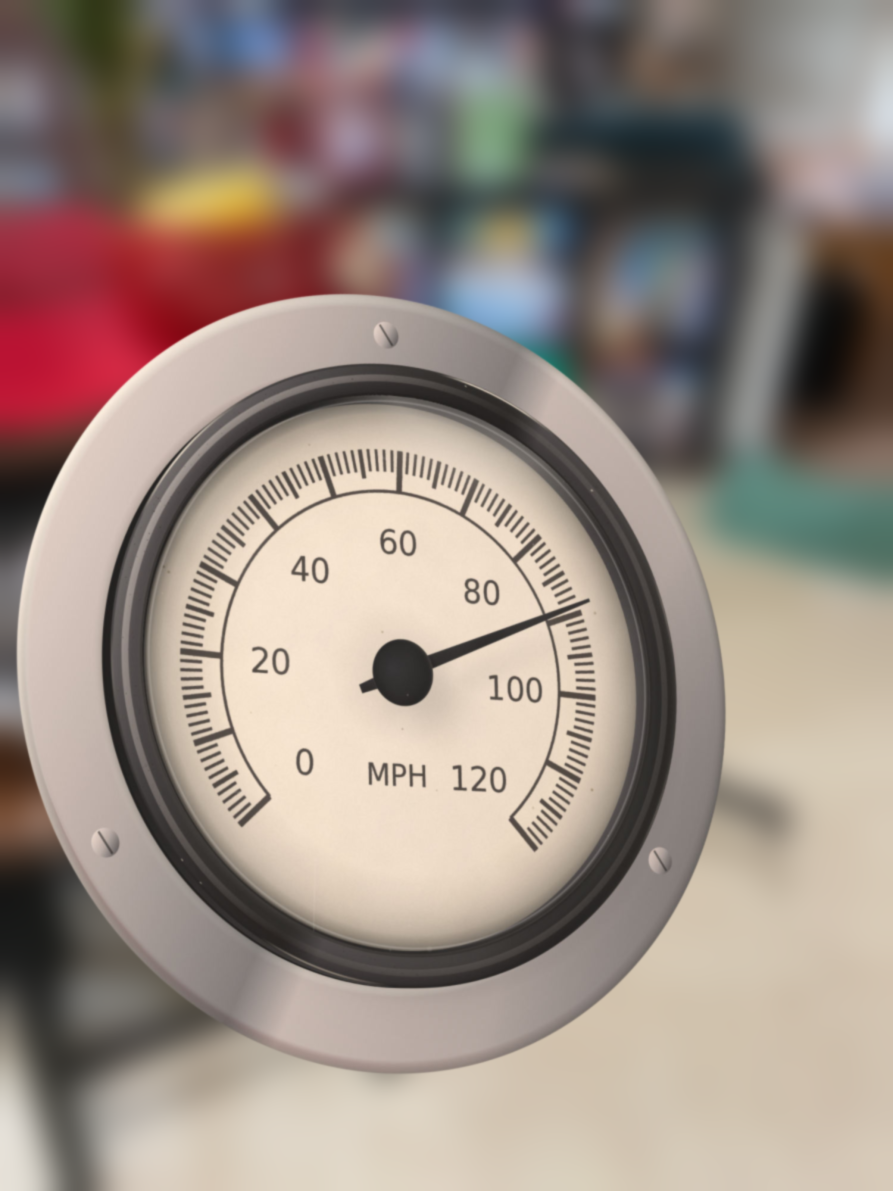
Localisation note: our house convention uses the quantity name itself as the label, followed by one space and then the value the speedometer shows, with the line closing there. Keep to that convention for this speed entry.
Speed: 89 mph
